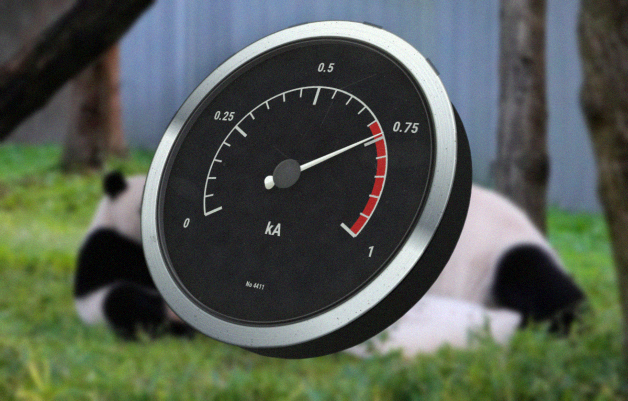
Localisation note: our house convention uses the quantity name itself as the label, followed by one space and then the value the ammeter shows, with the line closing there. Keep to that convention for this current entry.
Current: 0.75 kA
